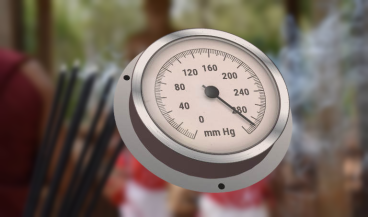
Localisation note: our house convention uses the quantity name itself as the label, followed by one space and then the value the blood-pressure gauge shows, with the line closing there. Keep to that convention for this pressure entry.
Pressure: 290 mmHg
